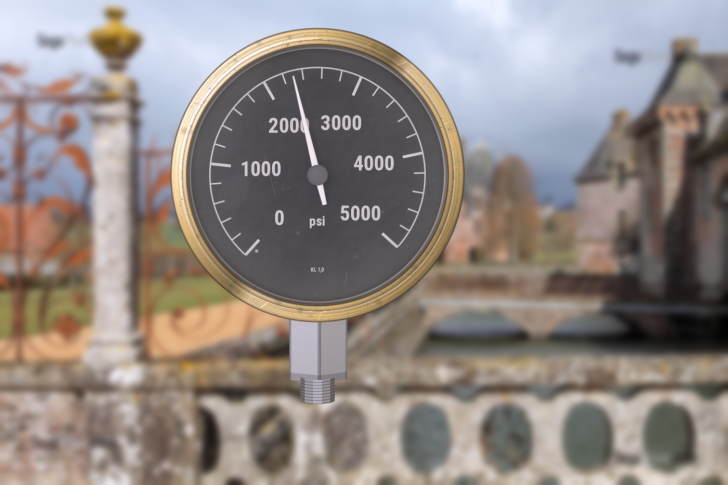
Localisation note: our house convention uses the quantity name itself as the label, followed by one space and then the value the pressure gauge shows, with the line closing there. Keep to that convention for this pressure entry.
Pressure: 2300 psi
